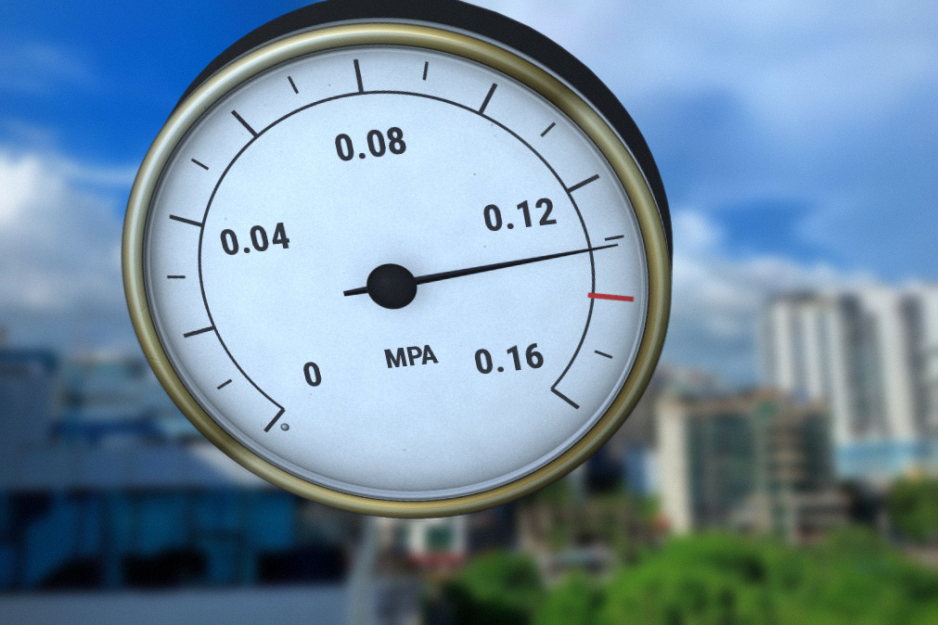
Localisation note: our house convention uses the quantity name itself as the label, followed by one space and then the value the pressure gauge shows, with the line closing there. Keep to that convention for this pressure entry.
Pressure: 0.13 MPa
